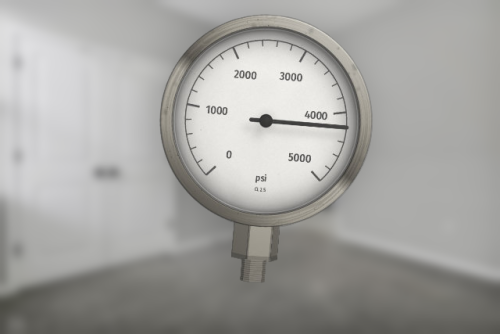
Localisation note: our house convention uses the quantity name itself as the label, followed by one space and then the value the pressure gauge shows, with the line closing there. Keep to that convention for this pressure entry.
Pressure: 4200 psi
